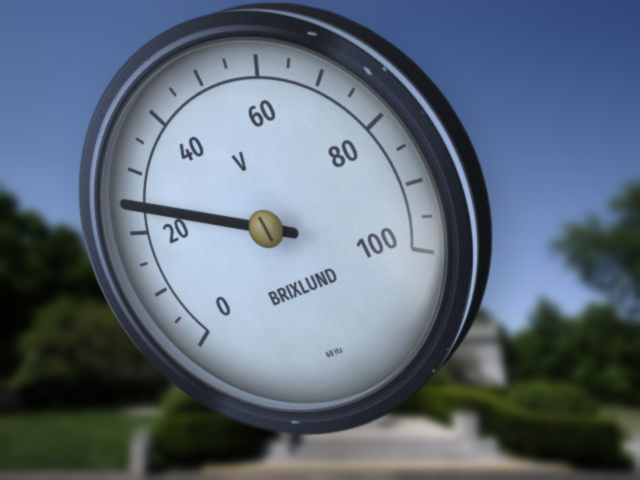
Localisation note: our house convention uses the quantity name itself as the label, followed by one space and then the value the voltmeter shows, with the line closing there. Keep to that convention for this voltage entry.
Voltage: 25 V
